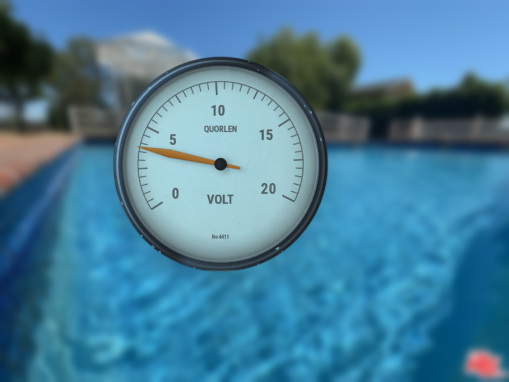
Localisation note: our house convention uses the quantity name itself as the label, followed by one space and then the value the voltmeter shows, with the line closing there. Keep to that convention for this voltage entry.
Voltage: 3.75 V
